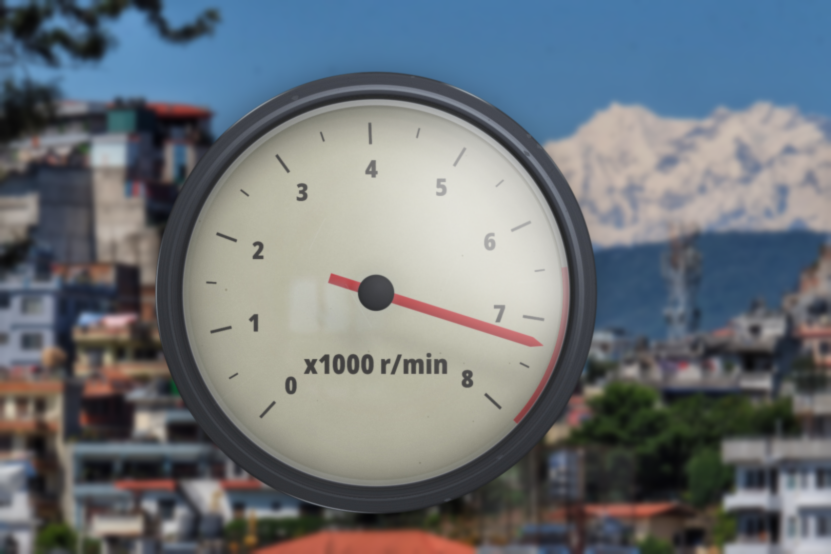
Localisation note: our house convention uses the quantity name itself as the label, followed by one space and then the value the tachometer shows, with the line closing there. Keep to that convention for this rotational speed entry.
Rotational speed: 7250 rpm
